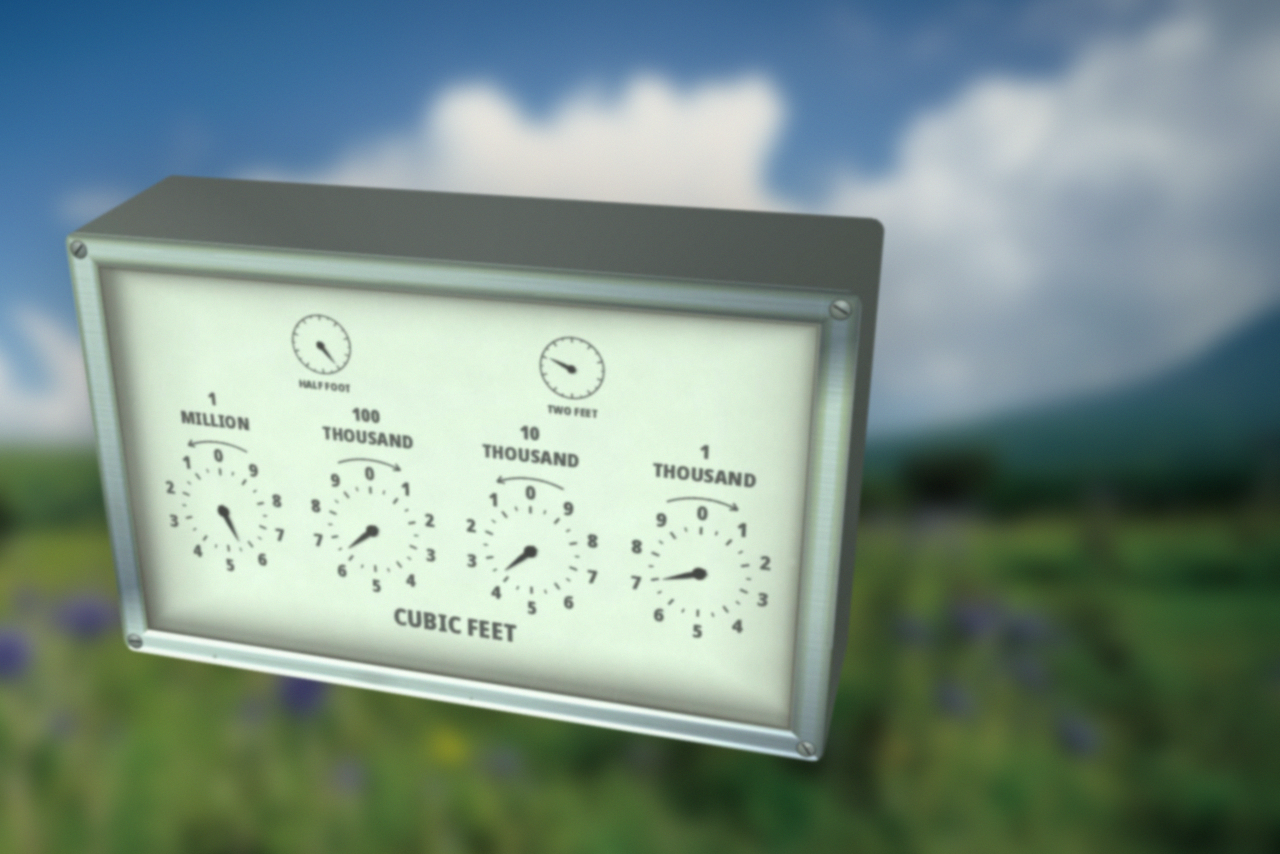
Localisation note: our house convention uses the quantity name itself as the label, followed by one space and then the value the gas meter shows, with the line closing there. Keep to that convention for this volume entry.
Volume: 563700 ft³
